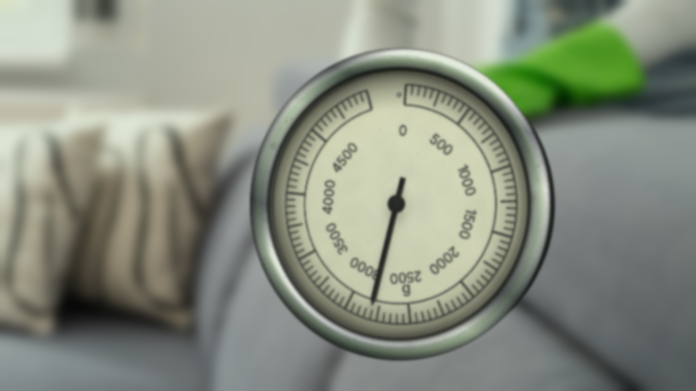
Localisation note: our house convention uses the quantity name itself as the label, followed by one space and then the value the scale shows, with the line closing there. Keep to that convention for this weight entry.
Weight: 2800 g
